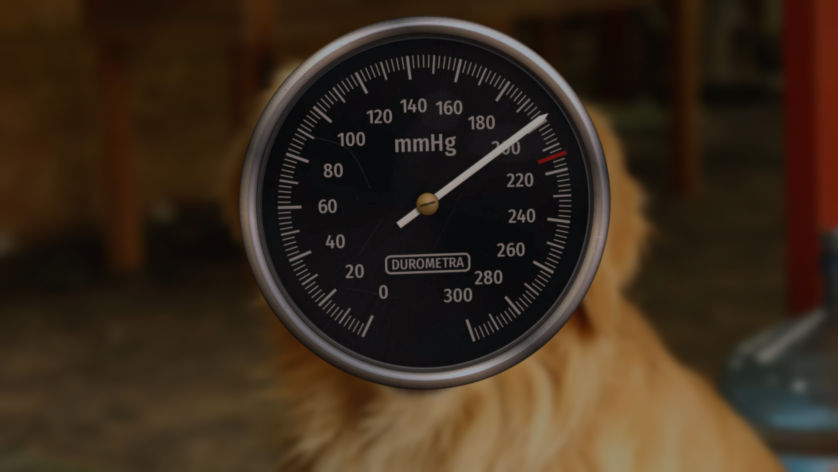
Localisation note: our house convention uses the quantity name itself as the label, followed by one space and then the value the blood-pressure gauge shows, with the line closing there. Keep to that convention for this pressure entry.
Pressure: 198 mmHg
